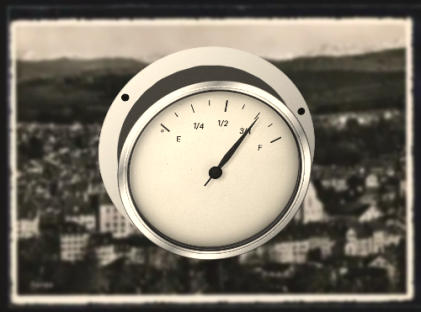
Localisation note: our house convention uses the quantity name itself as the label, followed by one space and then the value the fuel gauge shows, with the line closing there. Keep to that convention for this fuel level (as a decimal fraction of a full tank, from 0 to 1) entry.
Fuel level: 0.75
